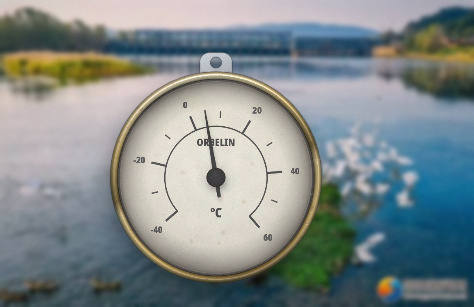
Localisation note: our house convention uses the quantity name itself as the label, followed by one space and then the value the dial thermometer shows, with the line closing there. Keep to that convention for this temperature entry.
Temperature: 5 °C
